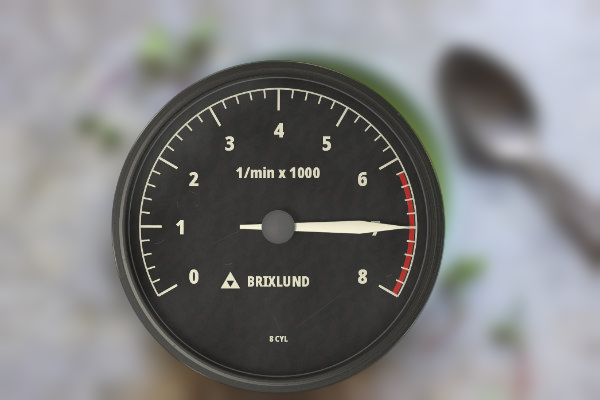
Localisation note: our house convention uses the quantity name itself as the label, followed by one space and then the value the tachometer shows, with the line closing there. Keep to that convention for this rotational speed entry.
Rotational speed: 7000 rpm
